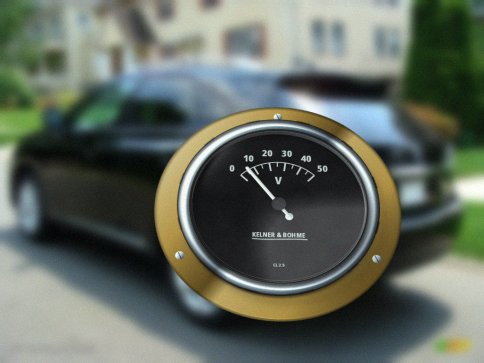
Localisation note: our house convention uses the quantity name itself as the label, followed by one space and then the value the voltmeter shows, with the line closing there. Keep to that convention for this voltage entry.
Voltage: 5 V
